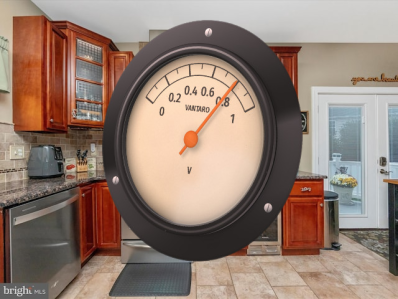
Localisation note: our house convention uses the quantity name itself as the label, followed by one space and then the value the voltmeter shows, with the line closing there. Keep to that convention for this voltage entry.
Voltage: 0.8 V
